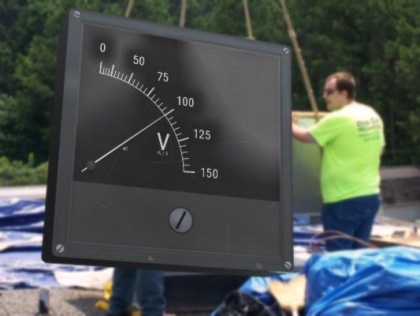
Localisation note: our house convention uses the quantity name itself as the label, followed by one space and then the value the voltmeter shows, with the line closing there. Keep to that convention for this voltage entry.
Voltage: 100 V
